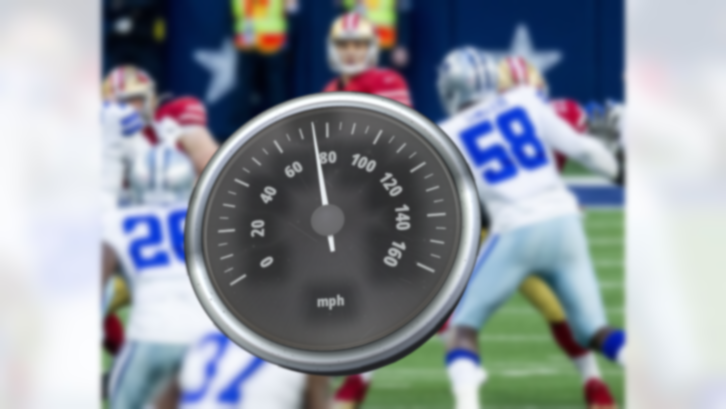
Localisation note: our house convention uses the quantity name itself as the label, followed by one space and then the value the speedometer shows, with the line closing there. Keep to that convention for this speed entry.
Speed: 75 mph
